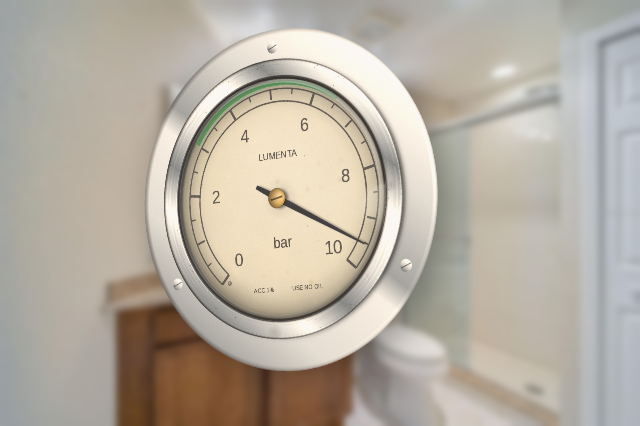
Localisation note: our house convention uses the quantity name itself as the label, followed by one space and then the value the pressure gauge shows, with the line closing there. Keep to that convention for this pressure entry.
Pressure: 9.5 bar
